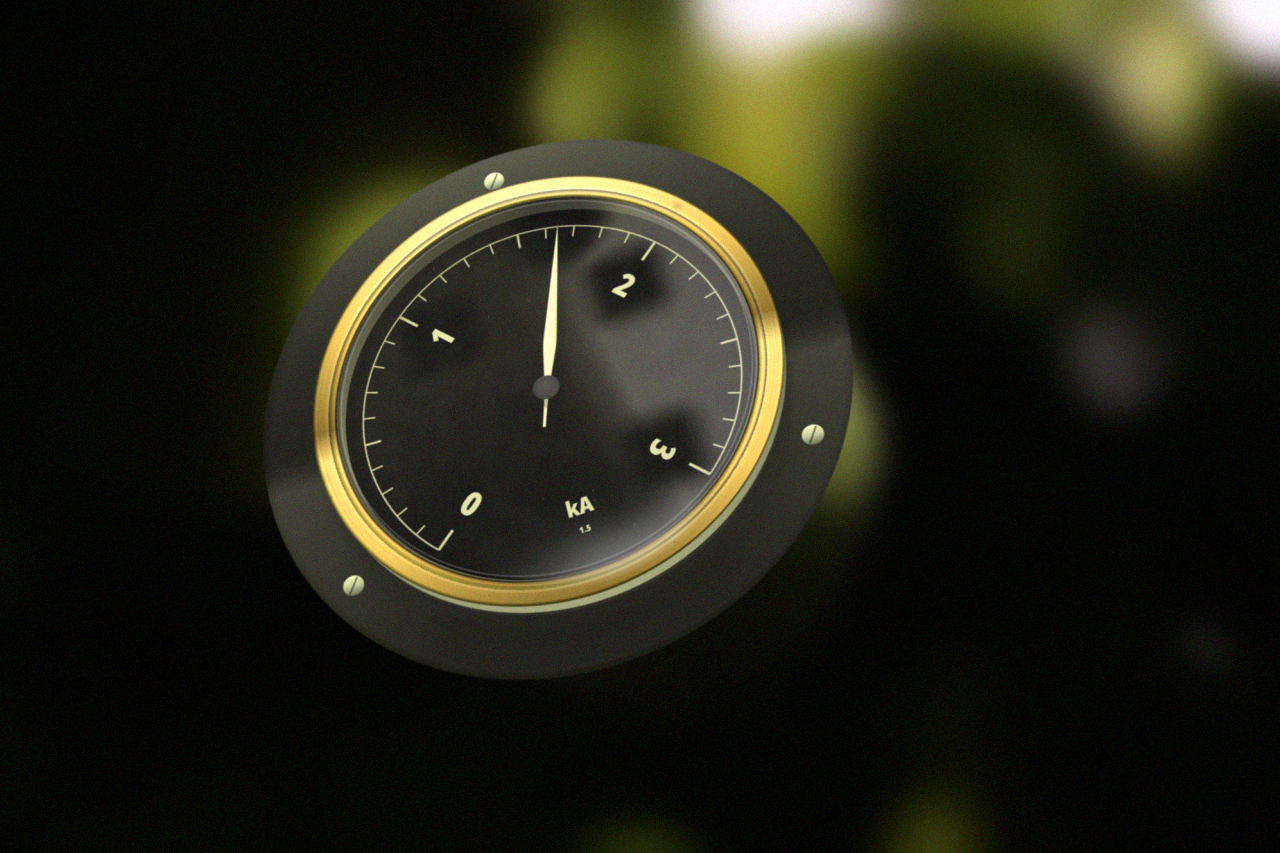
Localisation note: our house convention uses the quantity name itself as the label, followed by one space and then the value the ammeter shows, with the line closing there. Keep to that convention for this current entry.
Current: 1.65 kA
